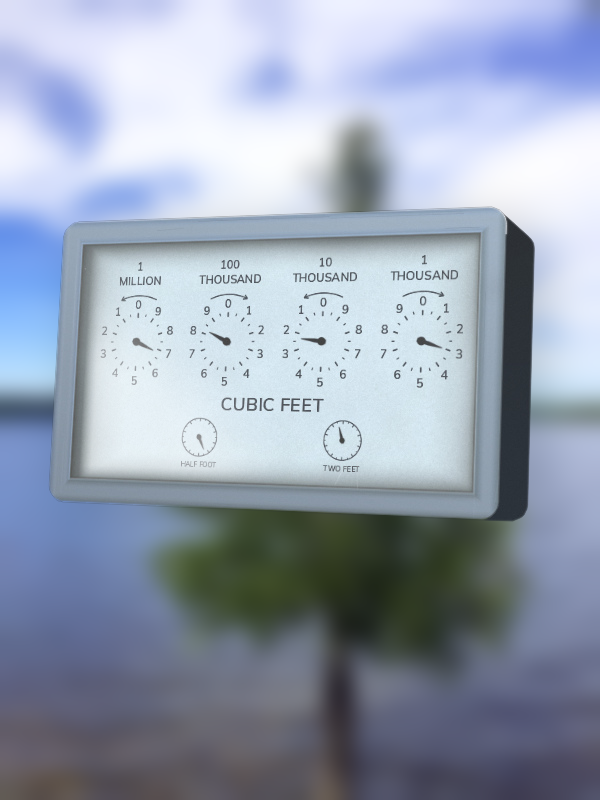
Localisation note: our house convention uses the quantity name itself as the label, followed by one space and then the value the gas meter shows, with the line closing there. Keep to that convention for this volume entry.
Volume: 682300 ft³
